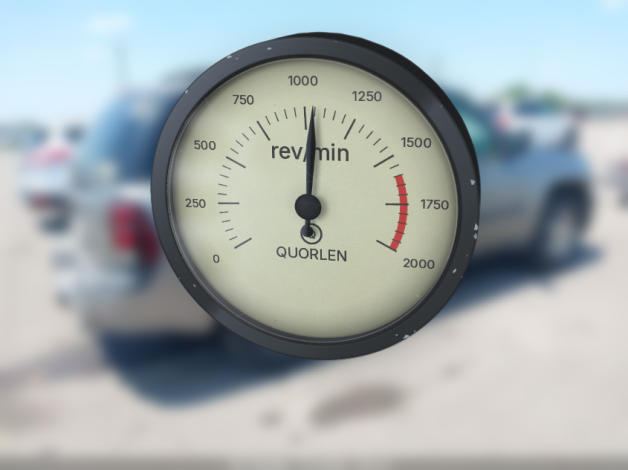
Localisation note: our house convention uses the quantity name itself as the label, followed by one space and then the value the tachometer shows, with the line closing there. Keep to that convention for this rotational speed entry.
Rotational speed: 1050 rpm
